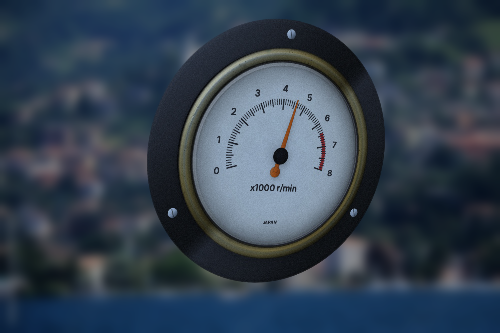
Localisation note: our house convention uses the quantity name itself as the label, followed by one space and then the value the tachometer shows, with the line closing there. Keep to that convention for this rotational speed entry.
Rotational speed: 4500 rpm
